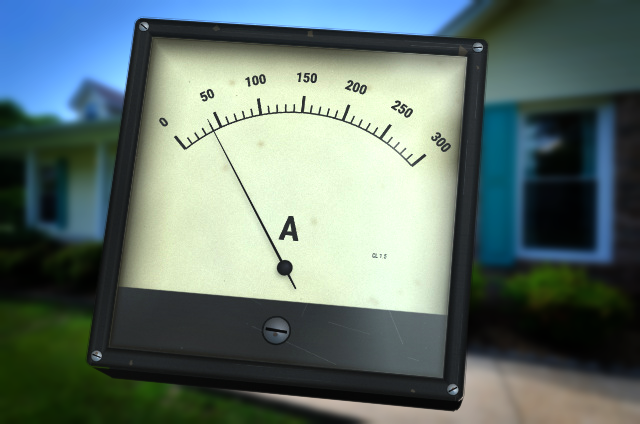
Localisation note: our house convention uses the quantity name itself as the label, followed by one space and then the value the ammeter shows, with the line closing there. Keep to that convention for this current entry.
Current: 40 A
